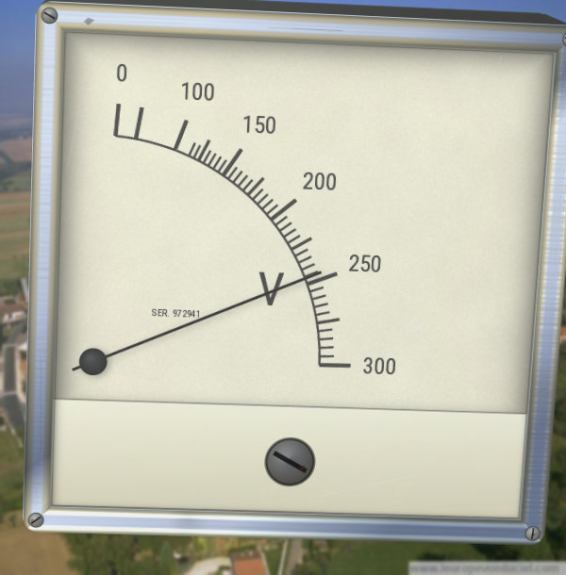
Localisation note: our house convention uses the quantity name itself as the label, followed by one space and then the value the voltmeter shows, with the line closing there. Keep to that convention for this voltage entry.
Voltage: 245 V
